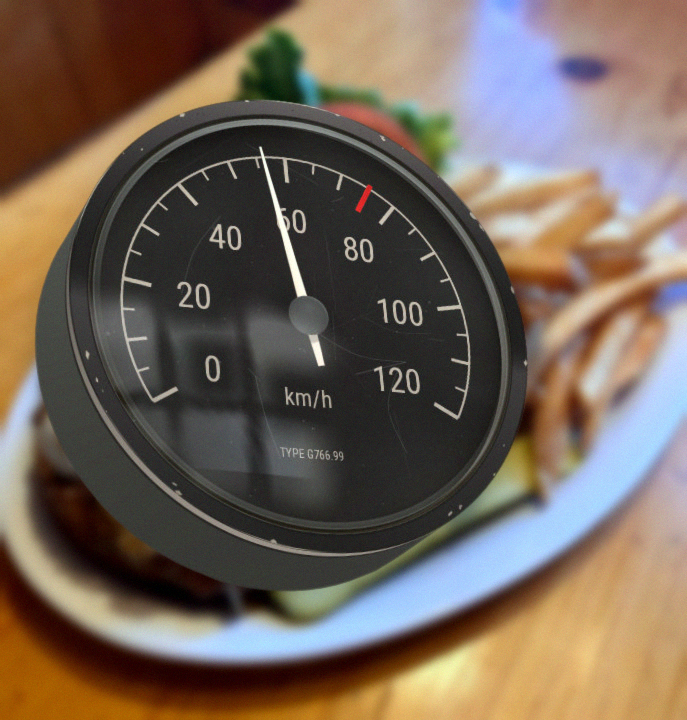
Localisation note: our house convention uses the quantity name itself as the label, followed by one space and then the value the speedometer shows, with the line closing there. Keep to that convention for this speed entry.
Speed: 55 km/h
